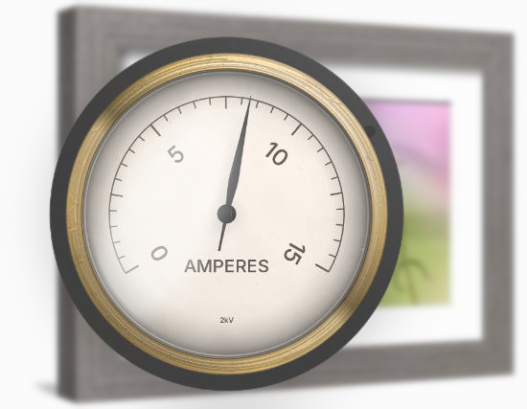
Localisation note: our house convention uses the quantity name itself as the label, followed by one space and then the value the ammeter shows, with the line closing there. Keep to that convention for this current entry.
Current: 8.25 A
